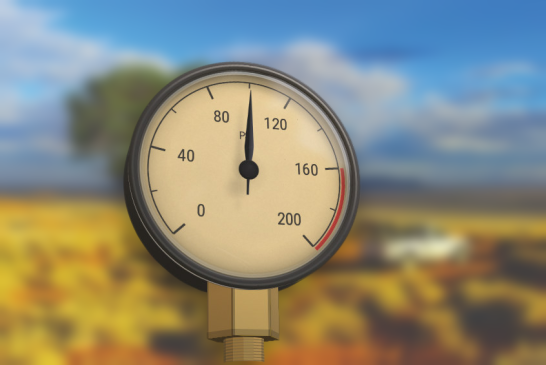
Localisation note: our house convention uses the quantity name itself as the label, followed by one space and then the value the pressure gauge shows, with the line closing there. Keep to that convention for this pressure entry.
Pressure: 100 psi
